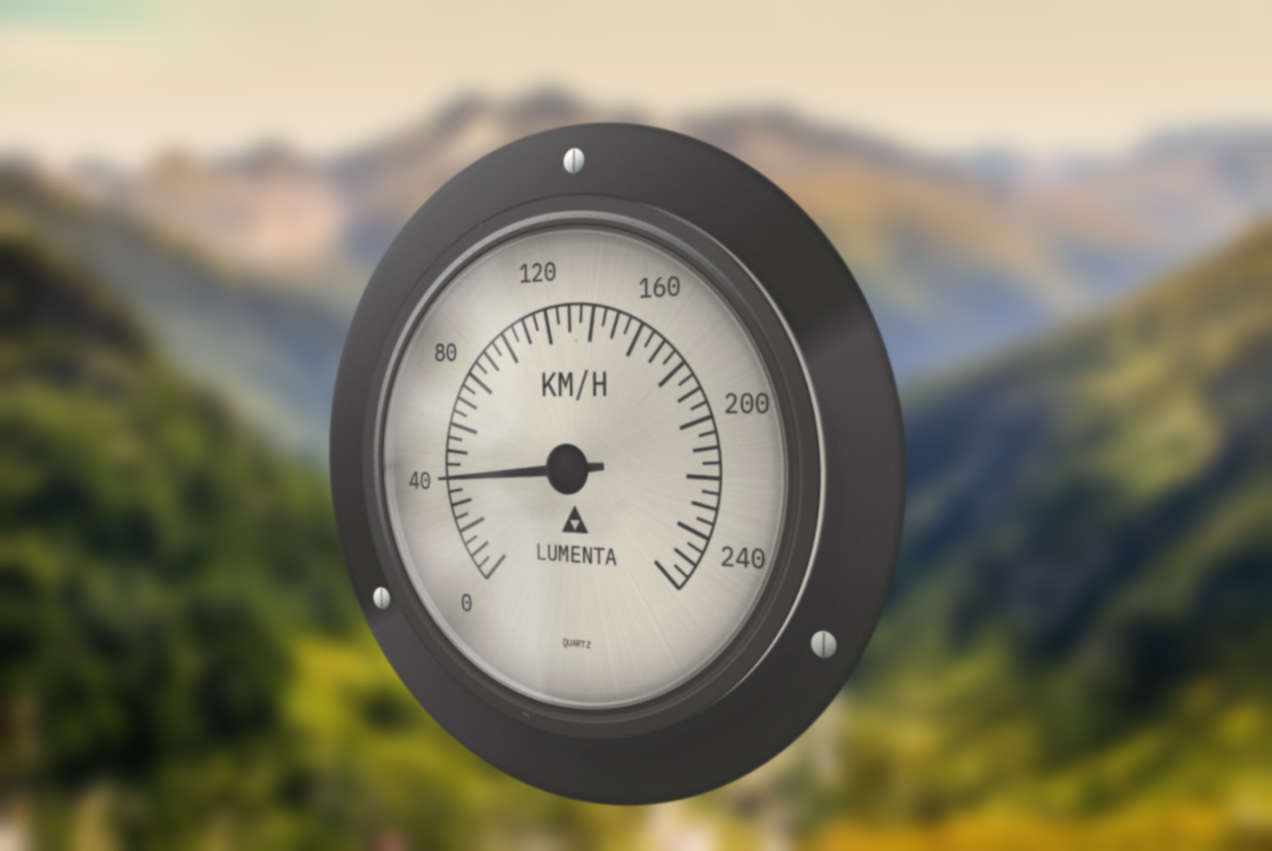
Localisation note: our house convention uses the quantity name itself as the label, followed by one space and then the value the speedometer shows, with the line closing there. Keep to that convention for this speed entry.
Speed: 40 km/h
